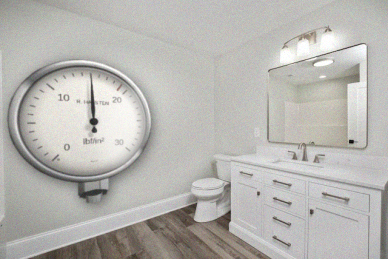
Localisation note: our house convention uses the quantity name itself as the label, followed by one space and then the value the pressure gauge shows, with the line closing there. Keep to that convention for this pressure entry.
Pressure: 15 psi
